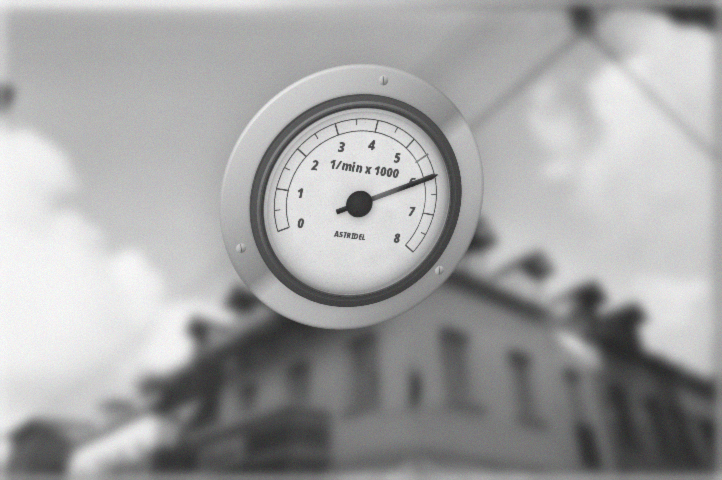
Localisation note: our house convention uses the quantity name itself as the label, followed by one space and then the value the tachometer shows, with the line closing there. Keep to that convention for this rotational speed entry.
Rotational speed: 6000 rpm
